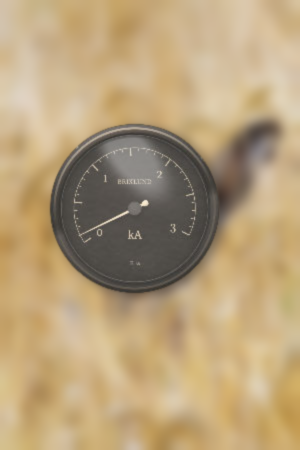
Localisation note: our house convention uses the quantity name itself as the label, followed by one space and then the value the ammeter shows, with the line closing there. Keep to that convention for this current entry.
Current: 0.1 kA
